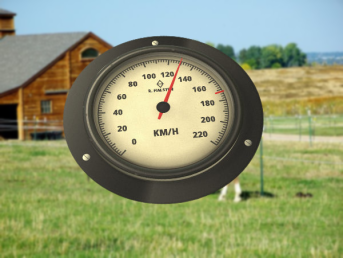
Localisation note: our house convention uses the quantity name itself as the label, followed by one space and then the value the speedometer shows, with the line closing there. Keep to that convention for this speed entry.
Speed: 130 km/h
